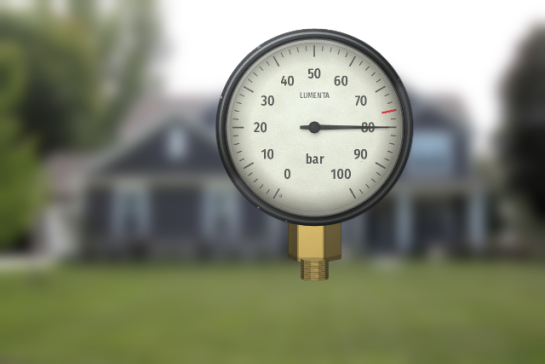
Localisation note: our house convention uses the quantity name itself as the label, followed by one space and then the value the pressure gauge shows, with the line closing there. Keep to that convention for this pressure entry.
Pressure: 80 bar
